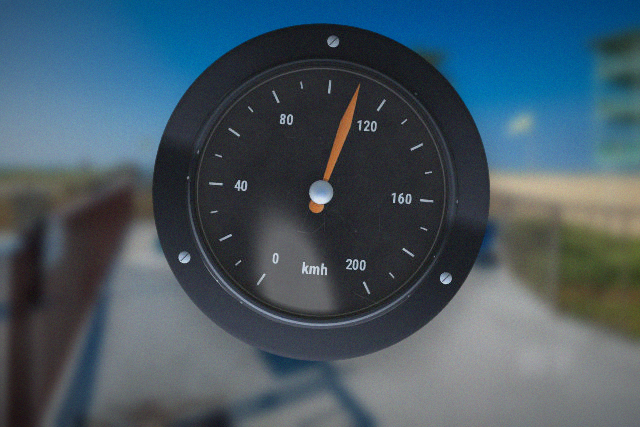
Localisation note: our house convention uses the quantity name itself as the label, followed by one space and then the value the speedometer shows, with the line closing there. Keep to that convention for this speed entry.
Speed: 110 km/h
